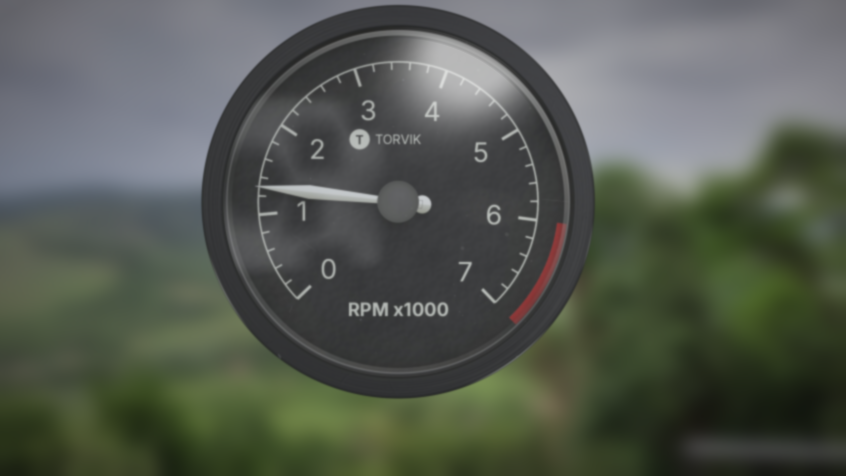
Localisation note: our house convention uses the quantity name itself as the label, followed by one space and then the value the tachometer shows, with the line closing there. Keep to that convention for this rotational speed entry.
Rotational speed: 1300 rpm
